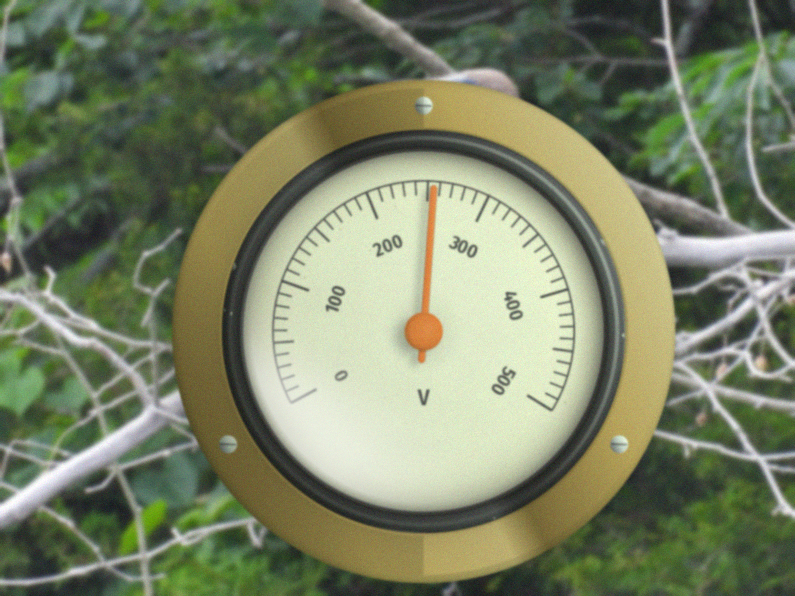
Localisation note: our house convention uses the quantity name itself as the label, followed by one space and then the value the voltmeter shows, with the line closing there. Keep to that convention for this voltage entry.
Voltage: 255 V
